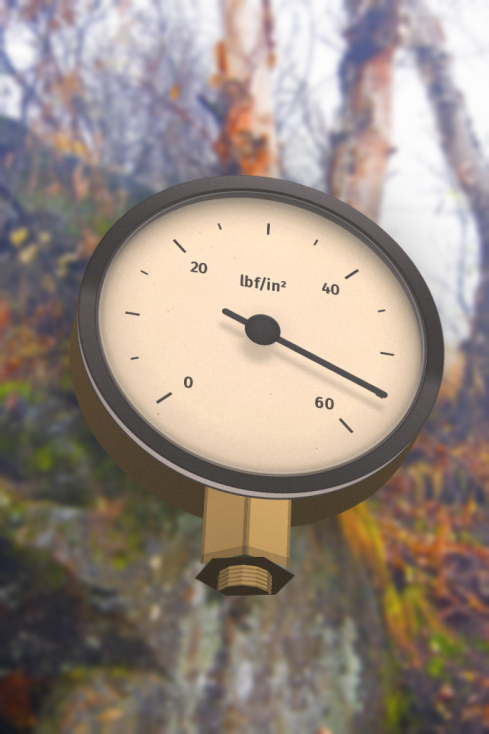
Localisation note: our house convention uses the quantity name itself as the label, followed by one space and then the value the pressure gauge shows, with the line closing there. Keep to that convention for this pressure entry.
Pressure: 55 psi
